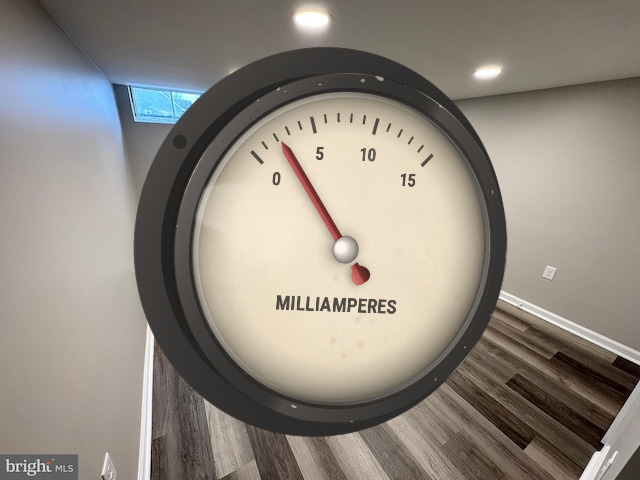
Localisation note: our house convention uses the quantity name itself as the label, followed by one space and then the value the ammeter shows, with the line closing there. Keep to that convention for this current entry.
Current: 2 mA
